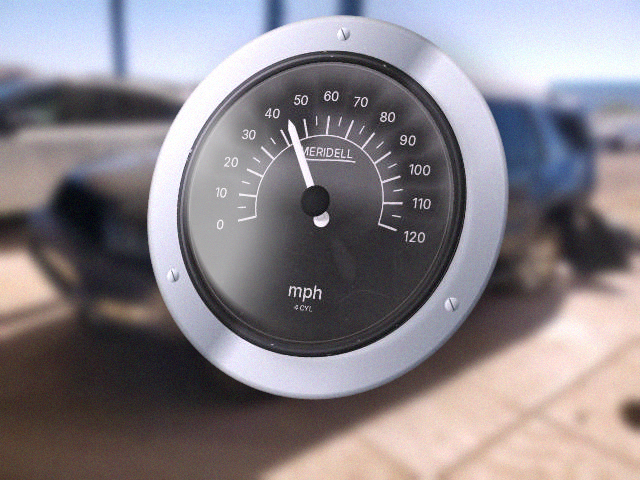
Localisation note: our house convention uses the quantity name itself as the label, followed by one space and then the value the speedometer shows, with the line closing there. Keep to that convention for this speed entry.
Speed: 45 mph
